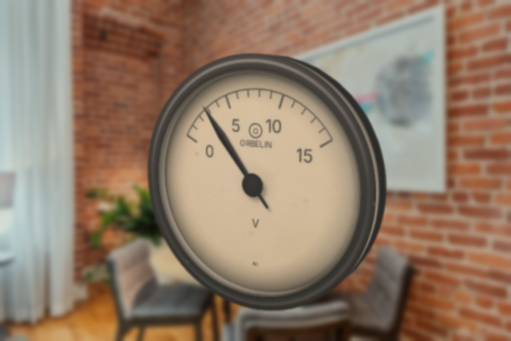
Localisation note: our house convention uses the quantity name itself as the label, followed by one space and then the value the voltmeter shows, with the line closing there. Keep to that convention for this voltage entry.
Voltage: 3 V
